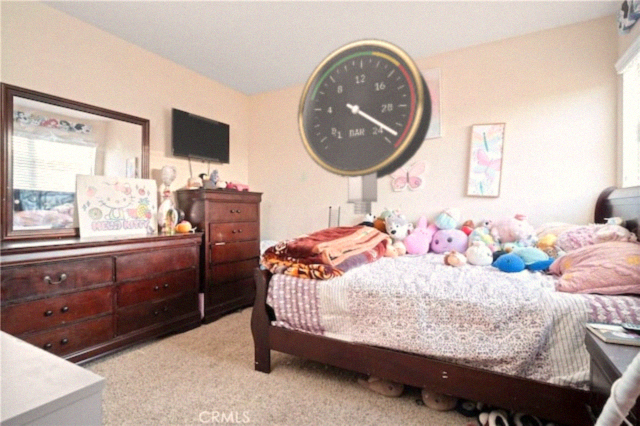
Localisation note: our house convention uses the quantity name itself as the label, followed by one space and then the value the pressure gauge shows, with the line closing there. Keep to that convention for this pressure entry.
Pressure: 23 bar
